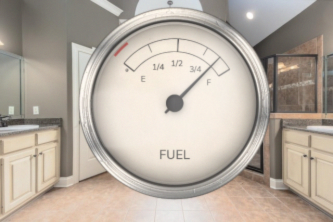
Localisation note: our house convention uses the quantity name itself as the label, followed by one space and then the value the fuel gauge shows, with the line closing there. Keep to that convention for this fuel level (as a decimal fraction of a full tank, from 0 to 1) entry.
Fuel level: 0.875
